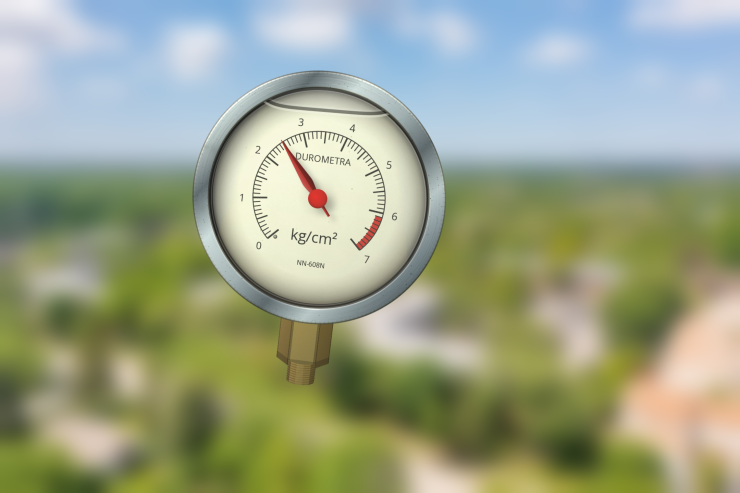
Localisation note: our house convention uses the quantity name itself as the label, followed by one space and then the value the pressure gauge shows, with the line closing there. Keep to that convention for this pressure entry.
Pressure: 2.5 kg/cm²
